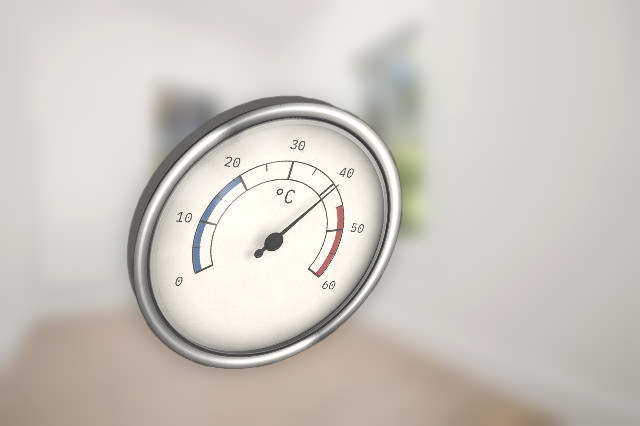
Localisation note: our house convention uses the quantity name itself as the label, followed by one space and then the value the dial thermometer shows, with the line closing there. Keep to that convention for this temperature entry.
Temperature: 40 °C
